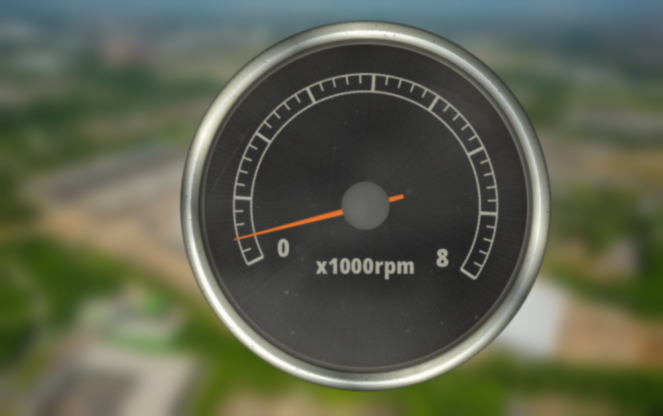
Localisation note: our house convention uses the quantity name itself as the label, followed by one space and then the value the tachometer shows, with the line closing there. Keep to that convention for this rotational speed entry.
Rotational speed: 400 rpm
